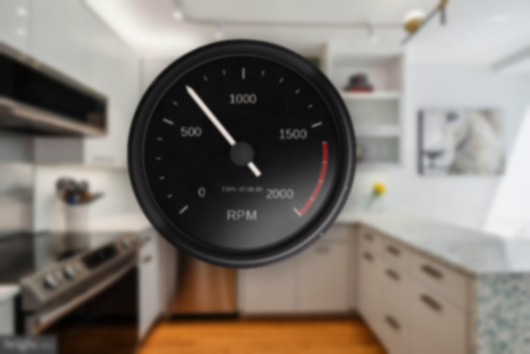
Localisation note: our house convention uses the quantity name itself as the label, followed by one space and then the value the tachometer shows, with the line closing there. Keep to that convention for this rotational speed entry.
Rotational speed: 700 rpm
